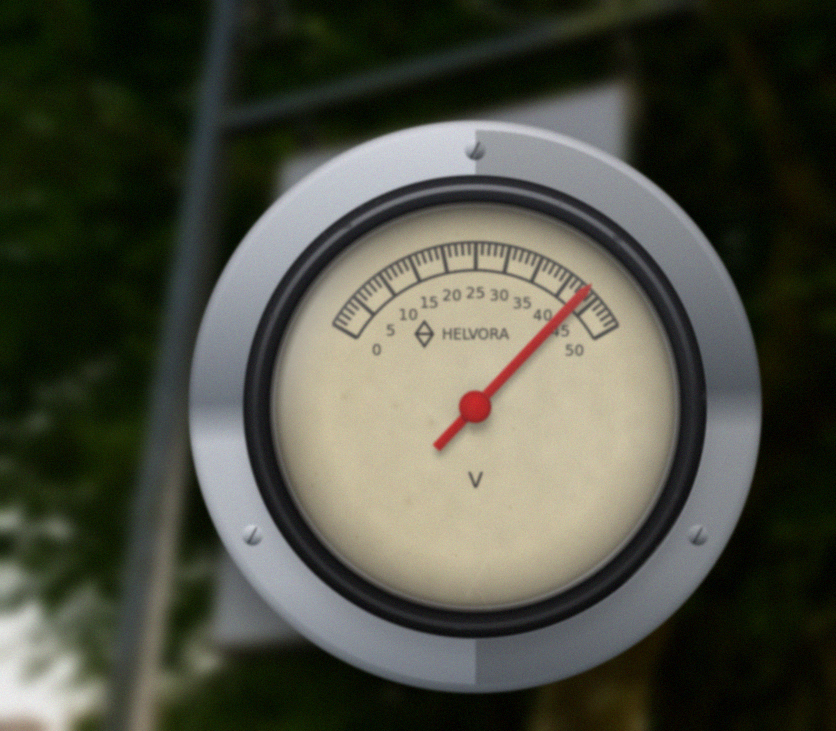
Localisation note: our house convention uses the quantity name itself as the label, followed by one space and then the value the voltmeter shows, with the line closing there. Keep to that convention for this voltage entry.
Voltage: 43 V
